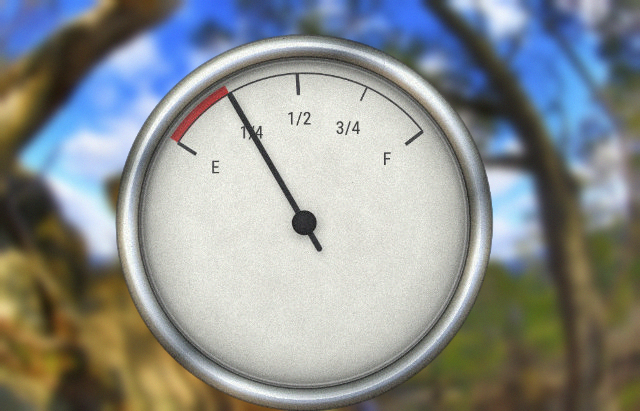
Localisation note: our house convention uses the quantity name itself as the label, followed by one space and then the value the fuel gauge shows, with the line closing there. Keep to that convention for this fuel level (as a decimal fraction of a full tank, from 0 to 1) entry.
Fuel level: 0.25
